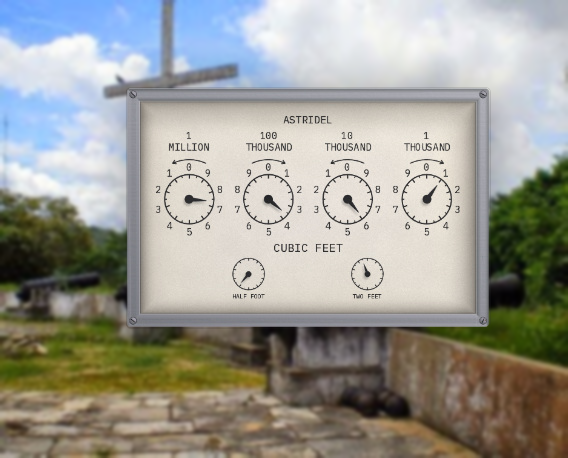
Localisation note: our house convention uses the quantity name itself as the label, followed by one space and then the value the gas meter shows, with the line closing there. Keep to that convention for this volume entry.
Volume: 736100 ft³
